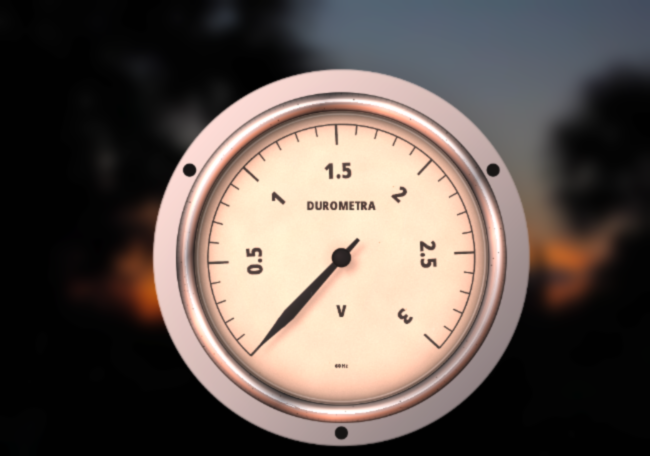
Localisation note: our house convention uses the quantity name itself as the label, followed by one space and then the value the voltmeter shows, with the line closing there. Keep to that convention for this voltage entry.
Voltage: 0 V
